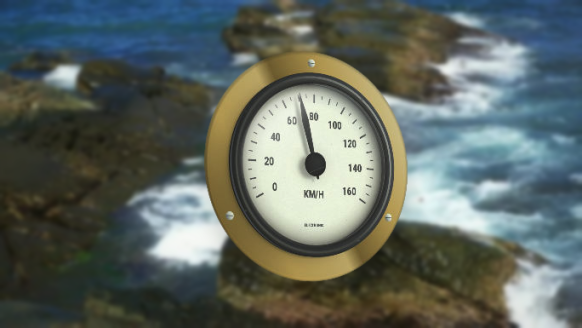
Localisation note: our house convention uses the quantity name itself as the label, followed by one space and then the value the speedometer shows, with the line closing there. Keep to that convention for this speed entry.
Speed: 70 km/h
